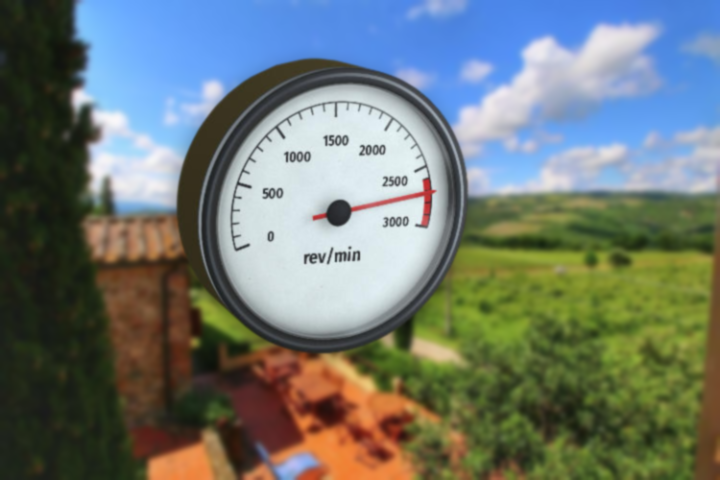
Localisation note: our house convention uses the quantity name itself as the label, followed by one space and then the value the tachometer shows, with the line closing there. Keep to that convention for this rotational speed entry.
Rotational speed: 2700 rpm
